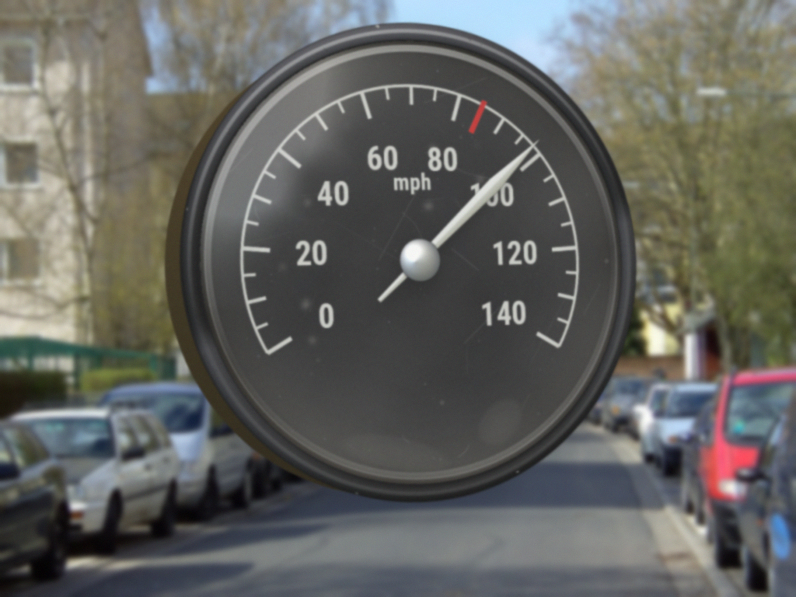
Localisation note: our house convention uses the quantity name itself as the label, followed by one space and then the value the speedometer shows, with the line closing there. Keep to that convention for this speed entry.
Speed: 97.5 mph
